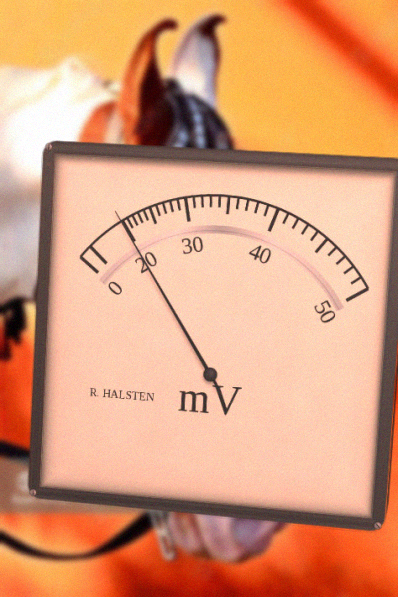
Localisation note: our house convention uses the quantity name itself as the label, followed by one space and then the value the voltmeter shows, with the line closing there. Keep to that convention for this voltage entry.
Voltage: 20 mV
